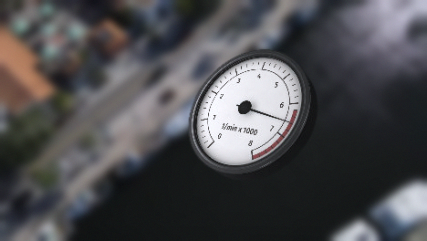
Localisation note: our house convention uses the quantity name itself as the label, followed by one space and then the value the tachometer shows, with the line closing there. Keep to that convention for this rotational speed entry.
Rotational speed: 6600 rpm
